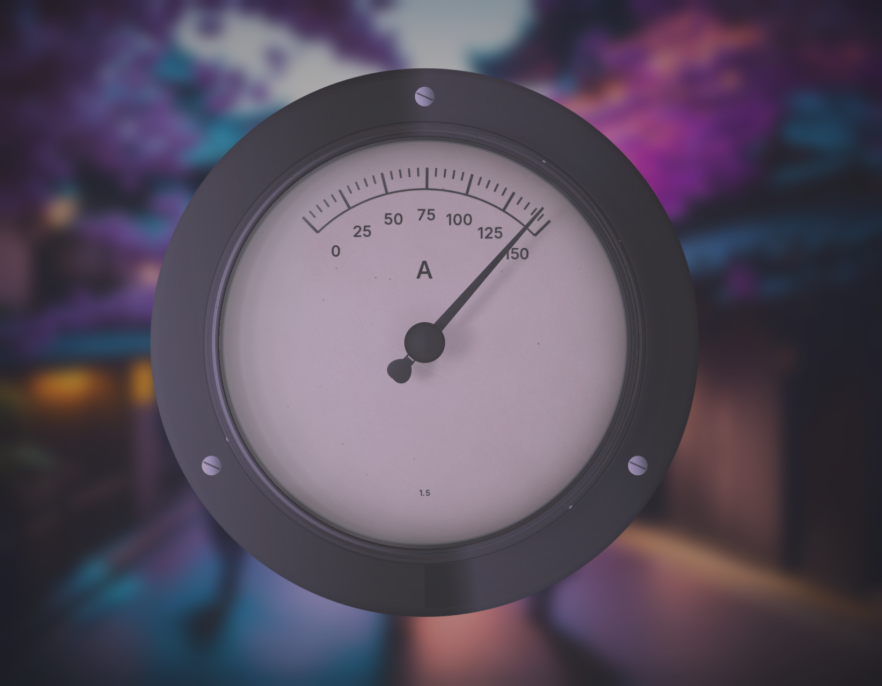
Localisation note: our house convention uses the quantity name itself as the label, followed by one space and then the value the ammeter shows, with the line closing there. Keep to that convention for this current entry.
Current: 142.5 A
